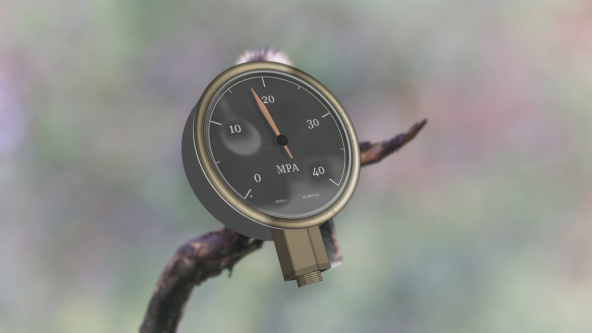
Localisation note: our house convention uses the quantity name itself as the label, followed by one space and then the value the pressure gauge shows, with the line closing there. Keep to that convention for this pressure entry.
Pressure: 17.5 MPa
